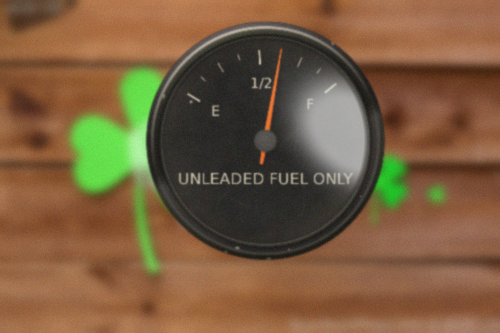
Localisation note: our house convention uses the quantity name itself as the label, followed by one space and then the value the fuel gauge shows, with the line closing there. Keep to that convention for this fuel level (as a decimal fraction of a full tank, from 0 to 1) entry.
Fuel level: 0.625
